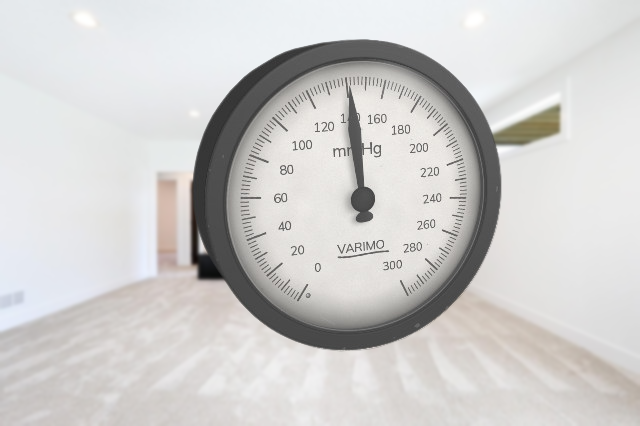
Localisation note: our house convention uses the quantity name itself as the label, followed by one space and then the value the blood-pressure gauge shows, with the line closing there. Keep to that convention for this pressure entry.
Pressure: 140 mmHg
